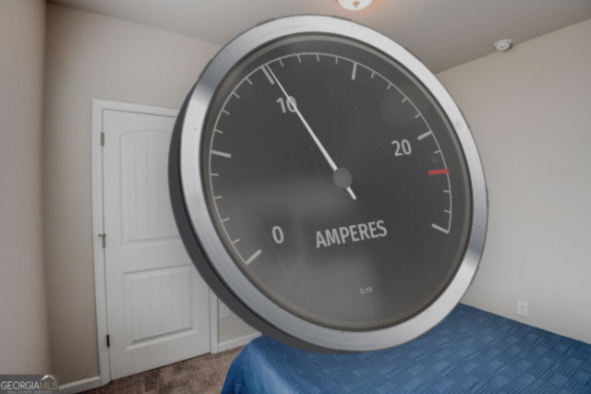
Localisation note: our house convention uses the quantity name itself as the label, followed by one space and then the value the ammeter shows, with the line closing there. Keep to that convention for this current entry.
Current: 10 A
